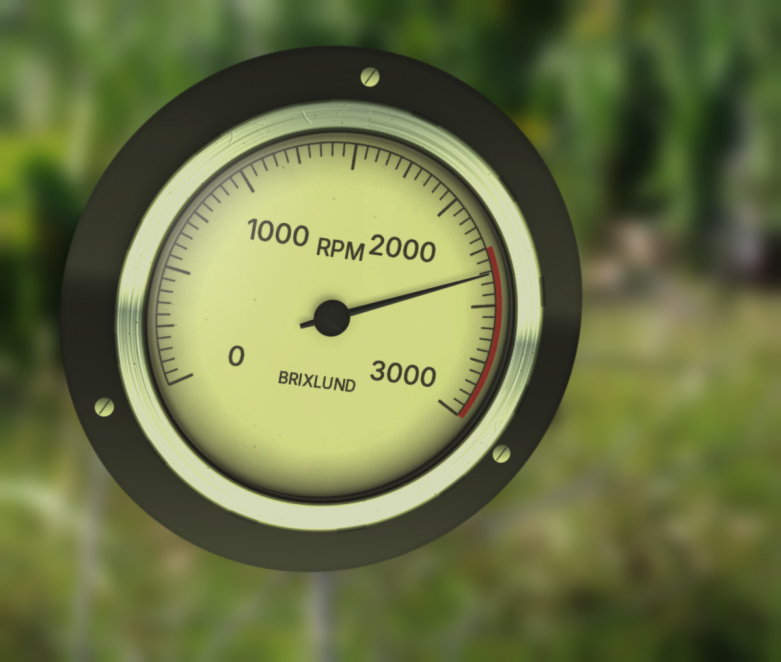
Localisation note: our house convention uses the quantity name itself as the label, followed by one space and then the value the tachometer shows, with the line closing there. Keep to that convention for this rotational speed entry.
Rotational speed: 2350 rpm
